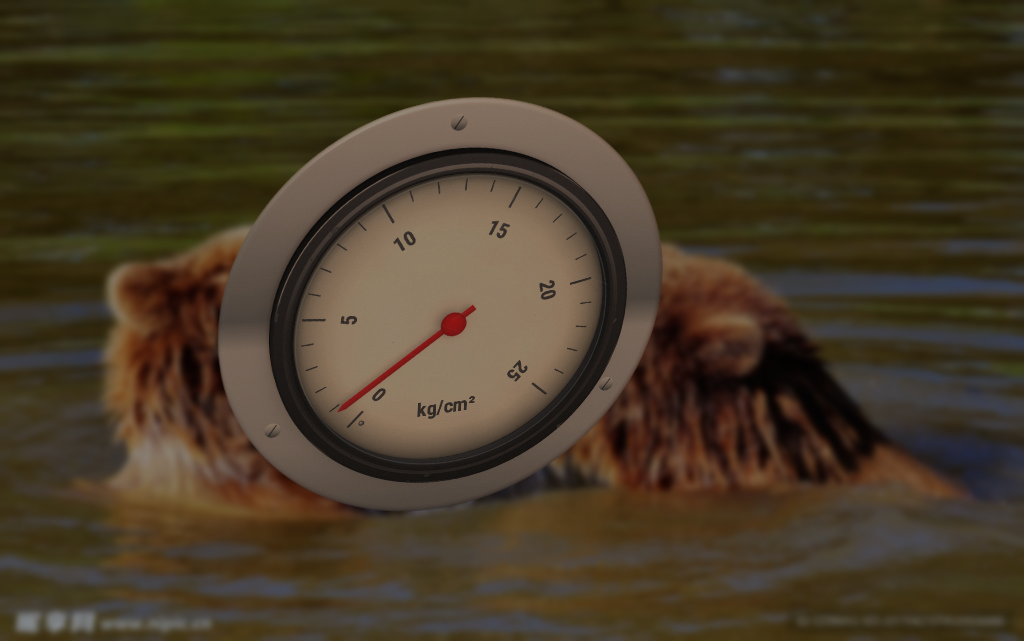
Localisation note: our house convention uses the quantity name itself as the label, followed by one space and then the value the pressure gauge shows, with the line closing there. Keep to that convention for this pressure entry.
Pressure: 1 kg/cm²
